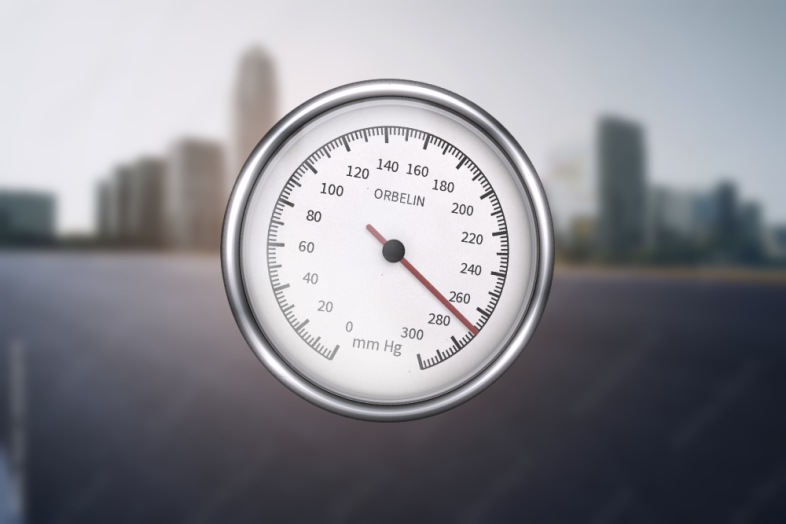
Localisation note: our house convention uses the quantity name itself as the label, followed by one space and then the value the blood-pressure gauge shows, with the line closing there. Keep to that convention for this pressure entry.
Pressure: 270 mmHg
